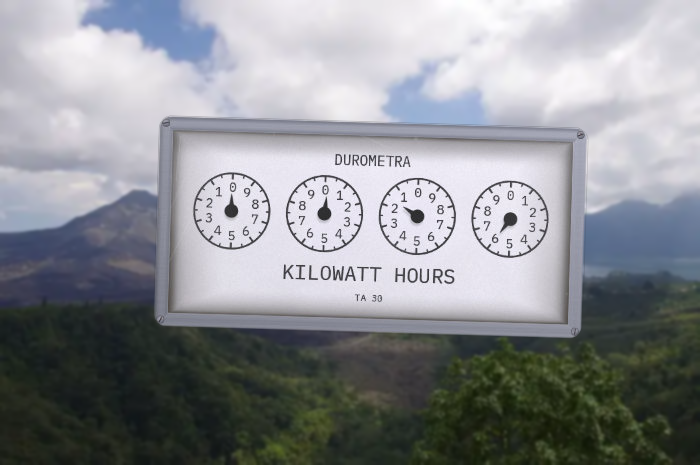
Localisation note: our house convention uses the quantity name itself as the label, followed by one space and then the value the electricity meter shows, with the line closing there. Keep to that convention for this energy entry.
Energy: 16 kWh
